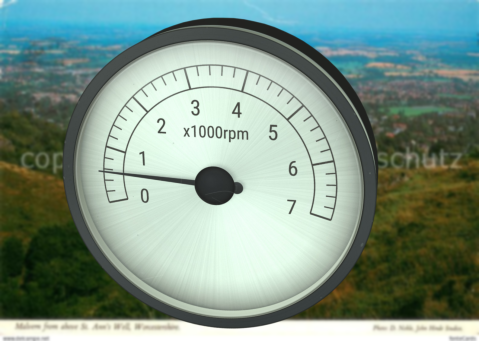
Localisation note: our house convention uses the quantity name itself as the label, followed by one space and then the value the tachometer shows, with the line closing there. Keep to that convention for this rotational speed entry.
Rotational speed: 600 rpm
